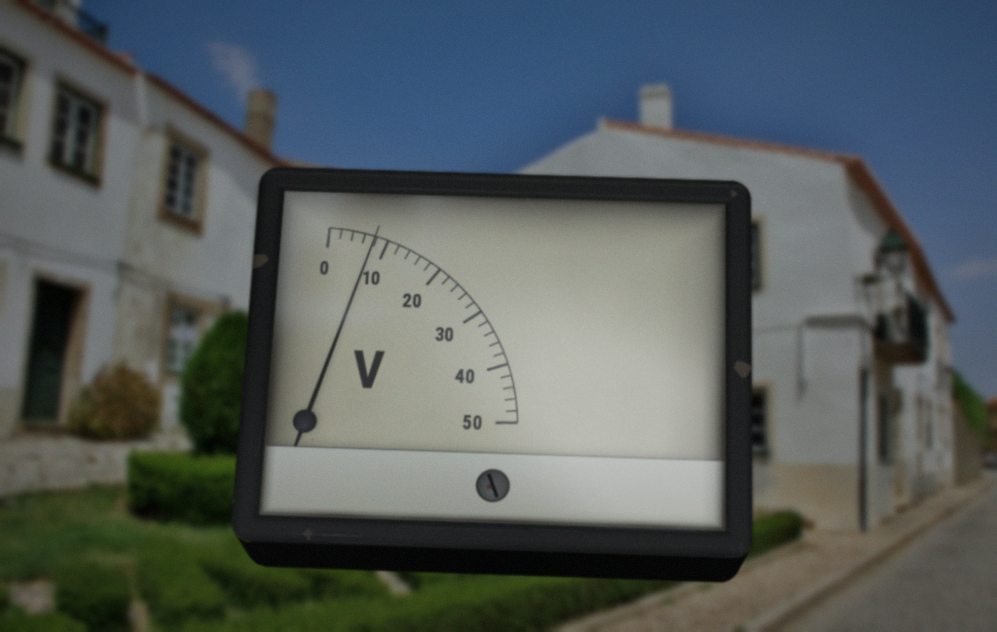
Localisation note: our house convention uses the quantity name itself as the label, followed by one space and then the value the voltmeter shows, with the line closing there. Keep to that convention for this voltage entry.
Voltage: 8 V
